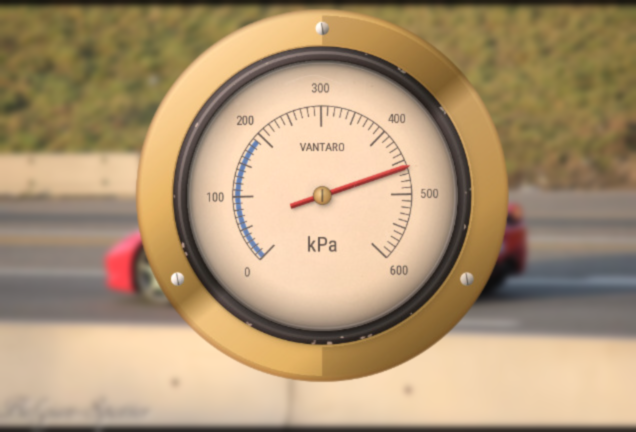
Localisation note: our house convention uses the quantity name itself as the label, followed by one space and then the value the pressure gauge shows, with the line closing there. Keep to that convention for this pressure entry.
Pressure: 460 kPa
